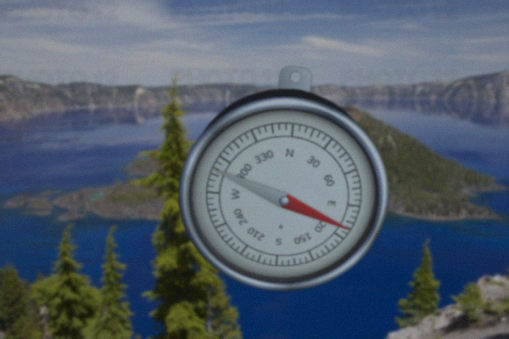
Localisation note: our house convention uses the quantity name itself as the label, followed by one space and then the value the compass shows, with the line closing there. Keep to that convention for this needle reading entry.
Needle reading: 110 °
